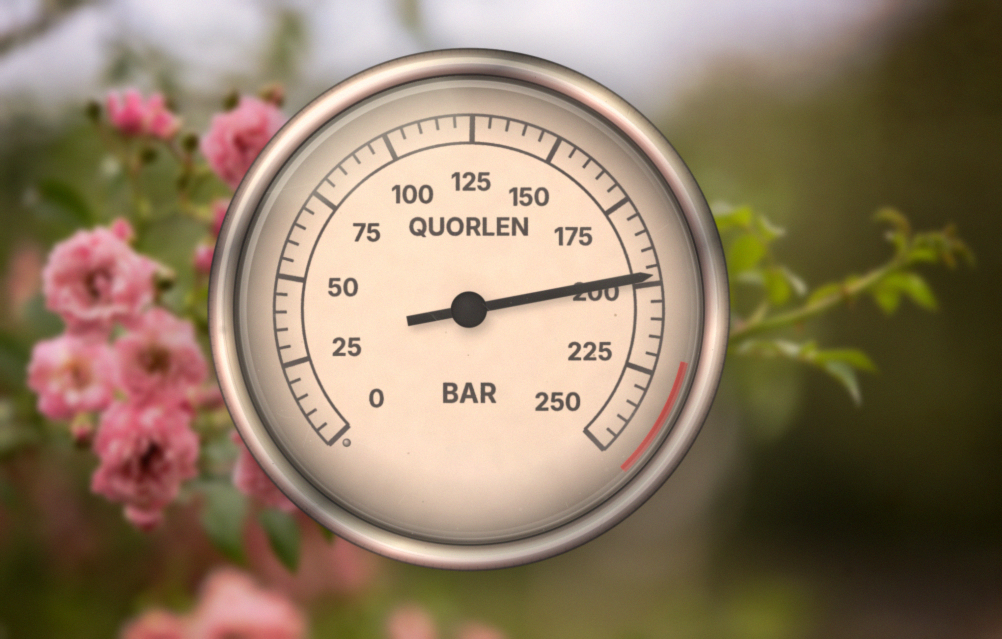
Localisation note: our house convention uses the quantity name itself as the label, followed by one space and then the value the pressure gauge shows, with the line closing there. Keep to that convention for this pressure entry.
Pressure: 197.5 bar
